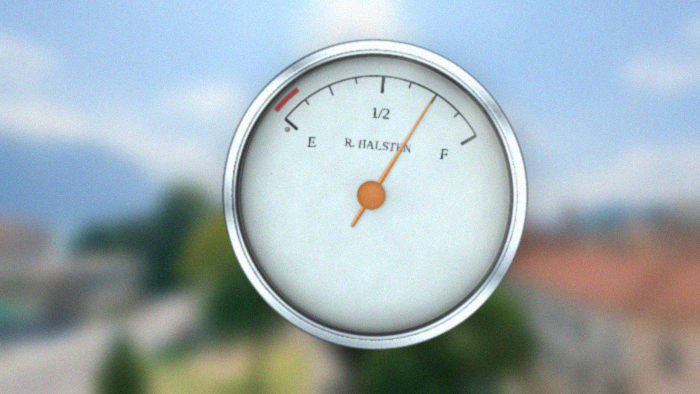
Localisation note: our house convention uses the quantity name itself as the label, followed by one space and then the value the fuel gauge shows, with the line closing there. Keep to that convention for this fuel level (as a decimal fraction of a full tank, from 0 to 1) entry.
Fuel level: 0.75
